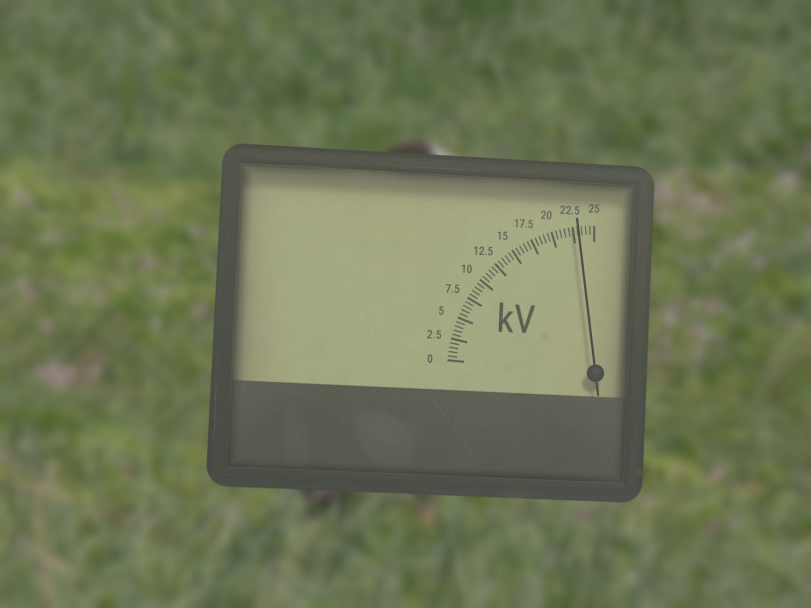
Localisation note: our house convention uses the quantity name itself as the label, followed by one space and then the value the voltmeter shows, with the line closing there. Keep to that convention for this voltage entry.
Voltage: 23 kV
